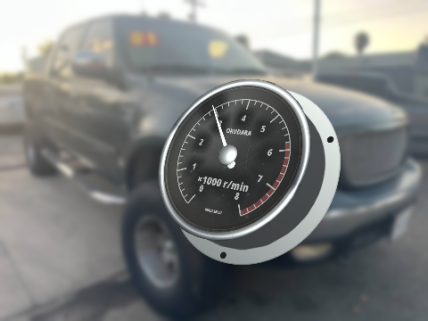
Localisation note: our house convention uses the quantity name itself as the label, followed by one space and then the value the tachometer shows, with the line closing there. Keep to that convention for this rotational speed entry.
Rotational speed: 3000 rpm
